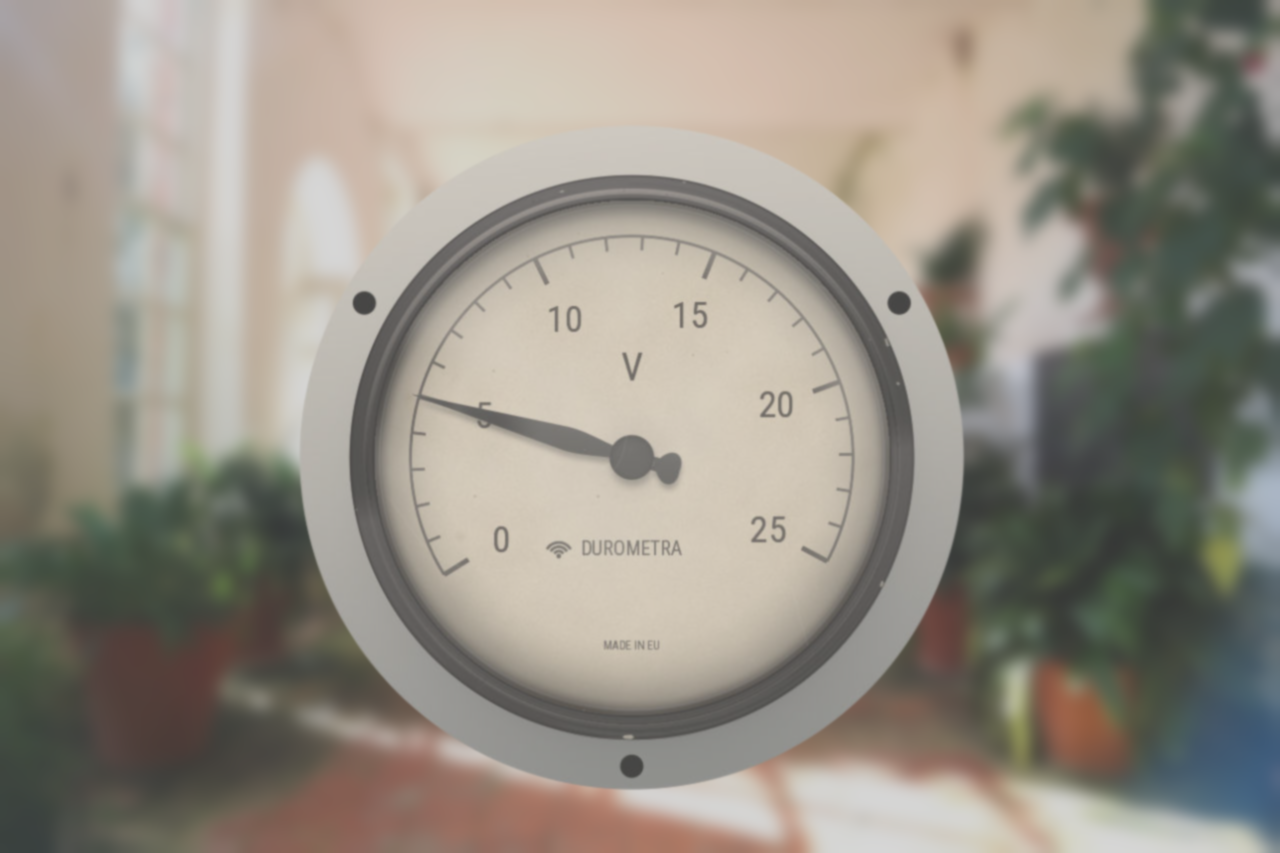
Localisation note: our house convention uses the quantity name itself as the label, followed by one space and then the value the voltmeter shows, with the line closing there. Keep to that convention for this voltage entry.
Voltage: 5 V
